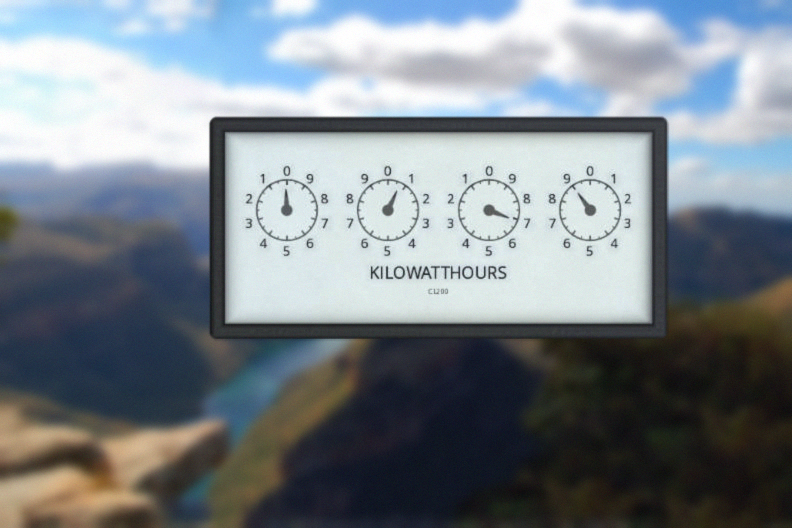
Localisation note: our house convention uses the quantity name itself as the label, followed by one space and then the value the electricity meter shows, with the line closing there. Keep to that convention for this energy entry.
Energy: 69 kWh
